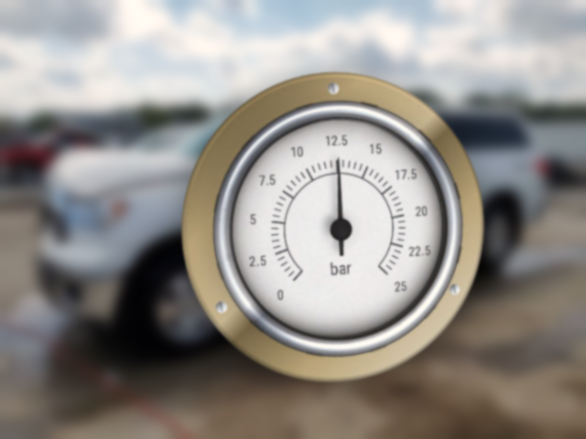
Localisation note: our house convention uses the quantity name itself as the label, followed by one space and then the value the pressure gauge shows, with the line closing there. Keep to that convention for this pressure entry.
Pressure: 12.5 bar
